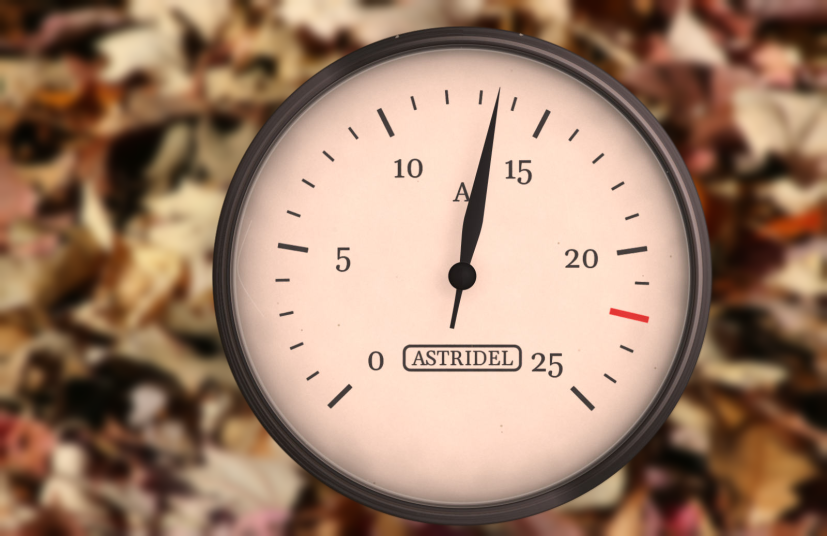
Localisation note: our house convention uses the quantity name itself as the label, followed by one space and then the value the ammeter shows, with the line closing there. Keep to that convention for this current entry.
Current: 13.5 A
